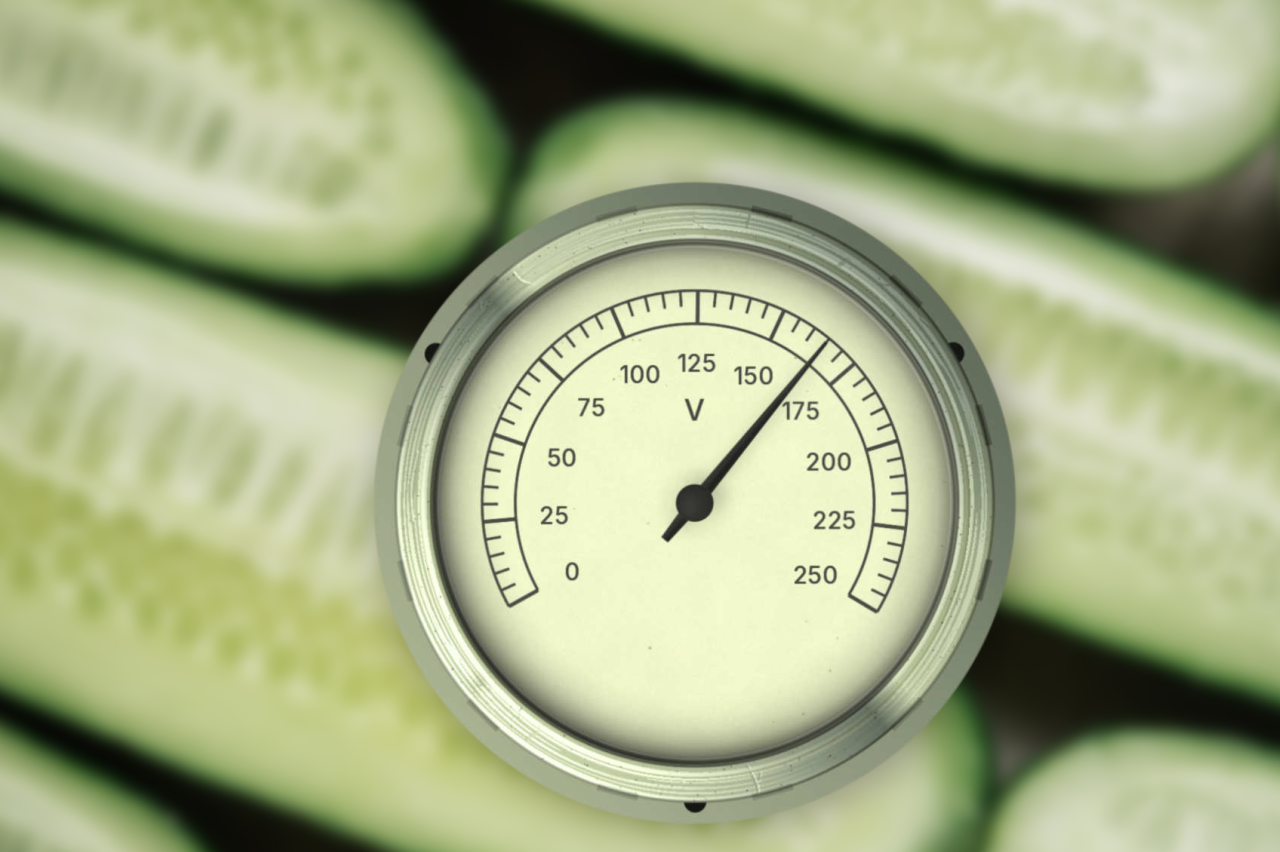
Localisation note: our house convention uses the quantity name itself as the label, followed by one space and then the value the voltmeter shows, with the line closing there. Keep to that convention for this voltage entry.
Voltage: 165 V
